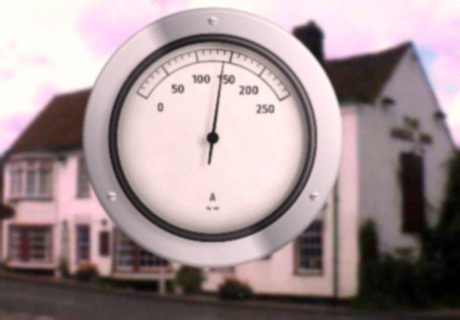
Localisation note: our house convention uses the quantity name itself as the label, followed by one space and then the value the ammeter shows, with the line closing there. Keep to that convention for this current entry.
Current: 140 A
